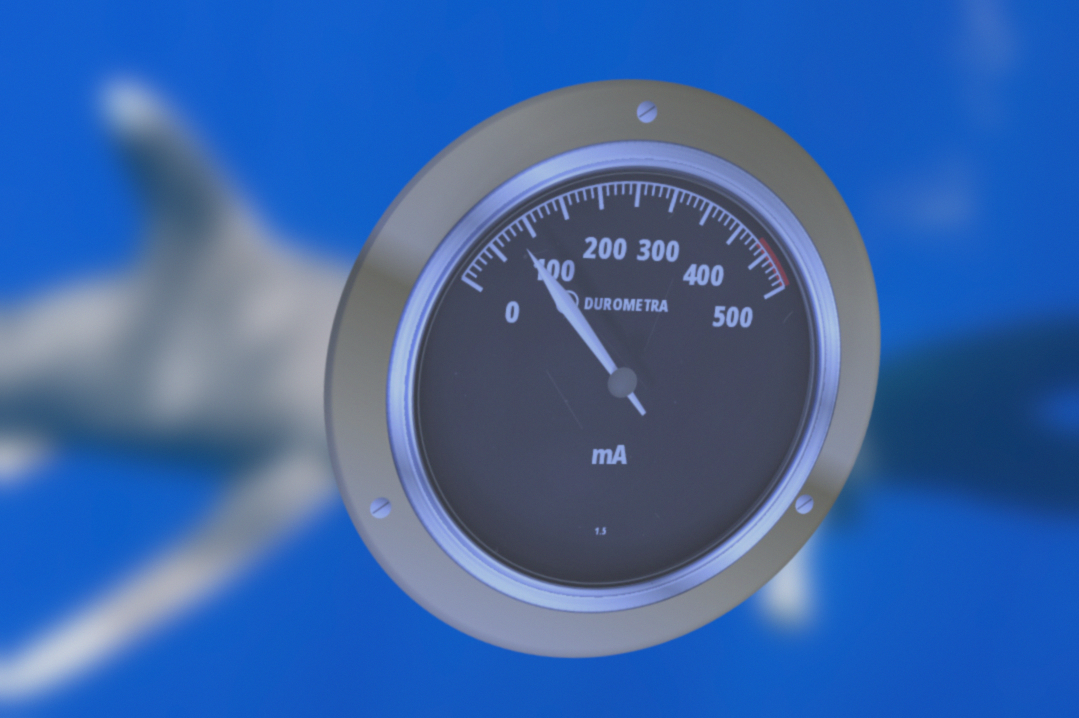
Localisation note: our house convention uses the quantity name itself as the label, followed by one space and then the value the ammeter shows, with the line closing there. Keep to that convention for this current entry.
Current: 80 mA
